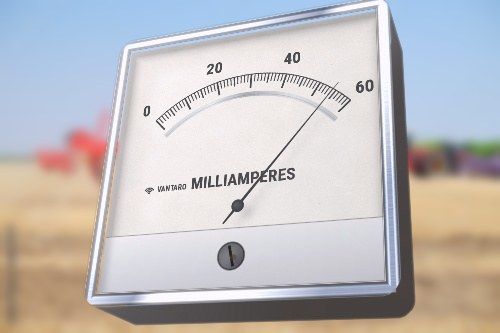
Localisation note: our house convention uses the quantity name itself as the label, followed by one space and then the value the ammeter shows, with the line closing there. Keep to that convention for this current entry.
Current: 55 mA
